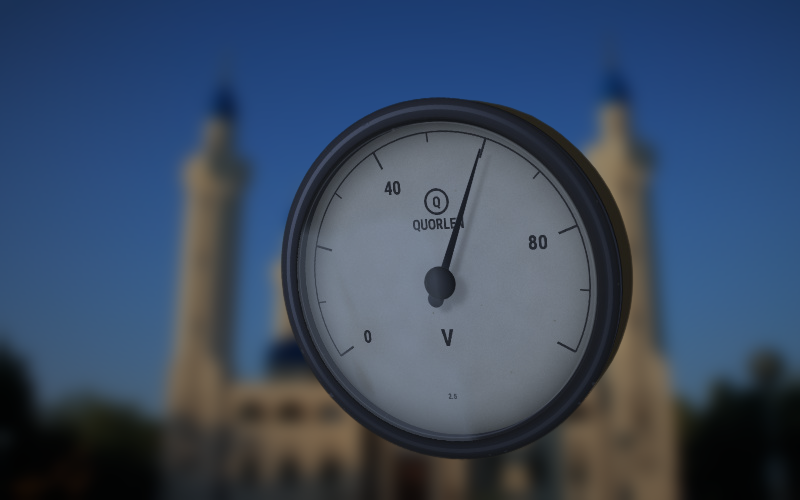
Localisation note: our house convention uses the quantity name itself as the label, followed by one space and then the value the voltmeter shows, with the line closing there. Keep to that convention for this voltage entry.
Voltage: 60 V
